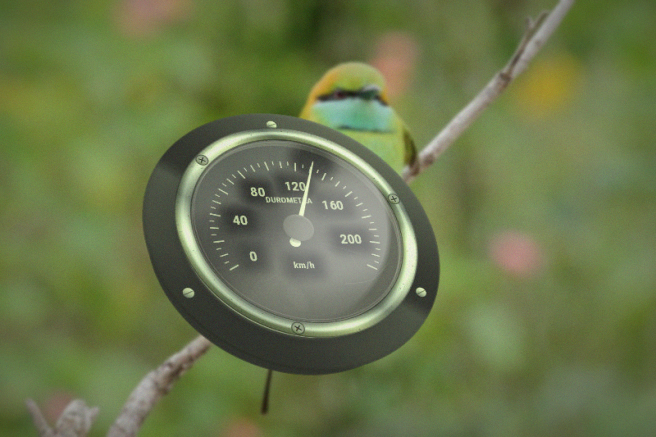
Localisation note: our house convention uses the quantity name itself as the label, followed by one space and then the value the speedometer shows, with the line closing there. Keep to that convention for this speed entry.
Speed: 130 km/h
